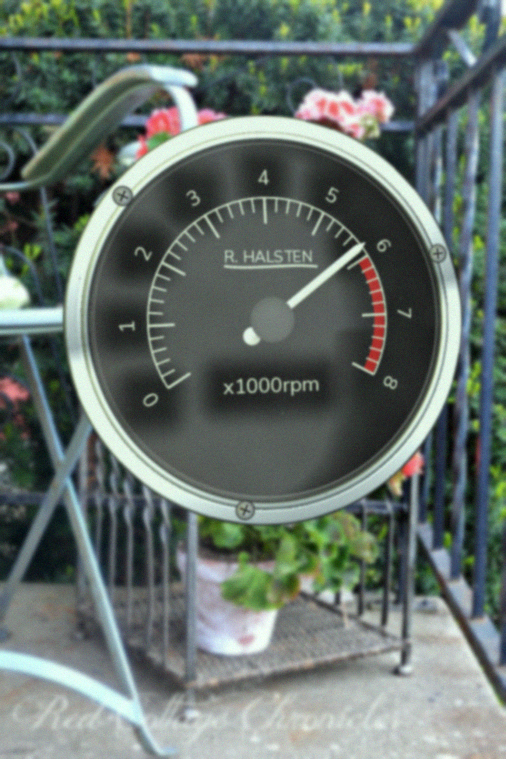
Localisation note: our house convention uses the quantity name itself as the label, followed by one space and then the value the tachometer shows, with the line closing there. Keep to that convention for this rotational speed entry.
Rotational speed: 5800 rpm
